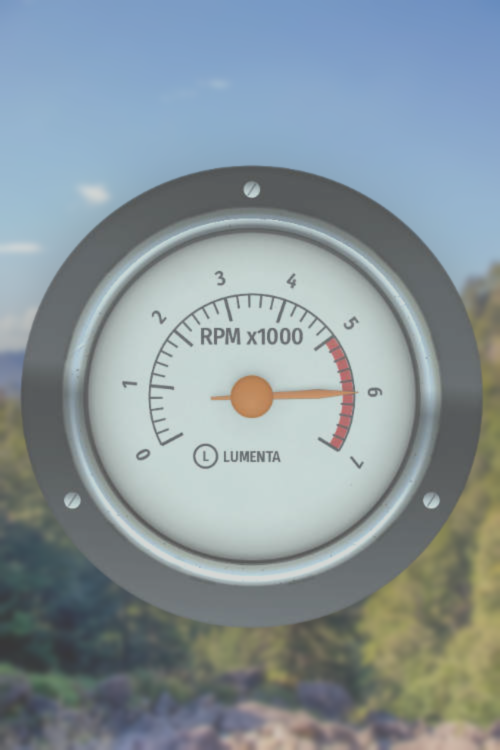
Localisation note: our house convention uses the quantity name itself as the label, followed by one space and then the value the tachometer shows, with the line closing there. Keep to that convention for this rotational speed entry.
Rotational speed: 6000 rpm
